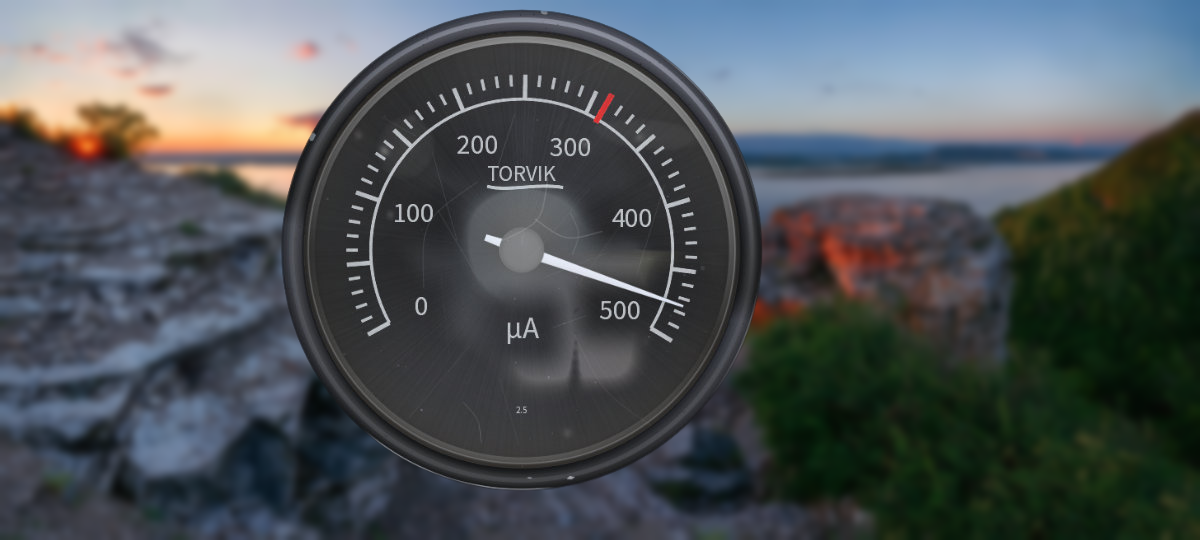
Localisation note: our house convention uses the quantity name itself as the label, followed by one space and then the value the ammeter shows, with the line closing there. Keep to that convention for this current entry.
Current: 475 µA
